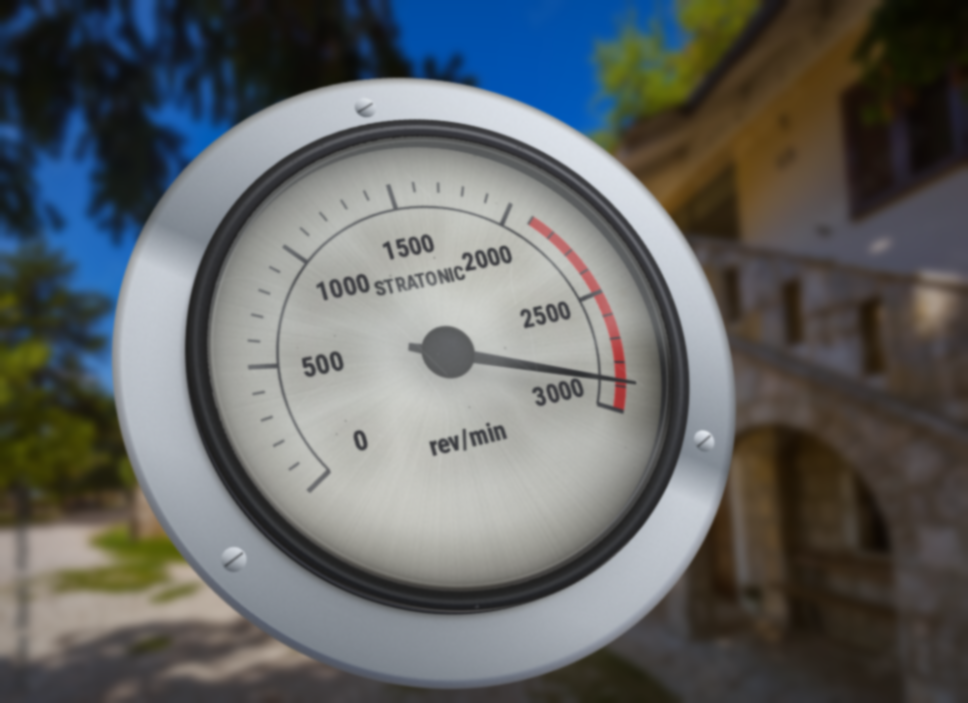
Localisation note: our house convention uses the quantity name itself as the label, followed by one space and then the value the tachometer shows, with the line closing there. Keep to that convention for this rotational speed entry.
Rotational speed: 2900 rpm
